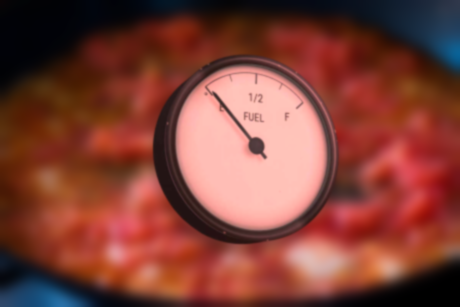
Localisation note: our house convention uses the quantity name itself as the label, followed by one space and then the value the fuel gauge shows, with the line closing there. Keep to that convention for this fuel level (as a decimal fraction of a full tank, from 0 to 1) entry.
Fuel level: 0
